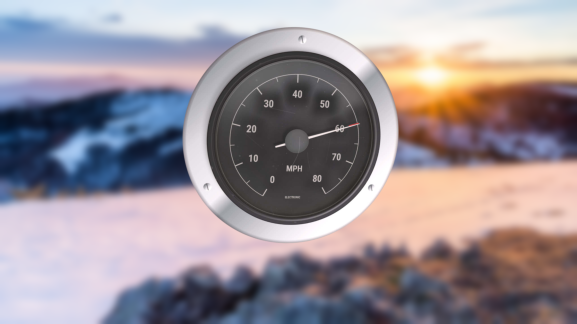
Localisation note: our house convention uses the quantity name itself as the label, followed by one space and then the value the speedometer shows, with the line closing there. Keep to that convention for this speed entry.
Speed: 60 mph
